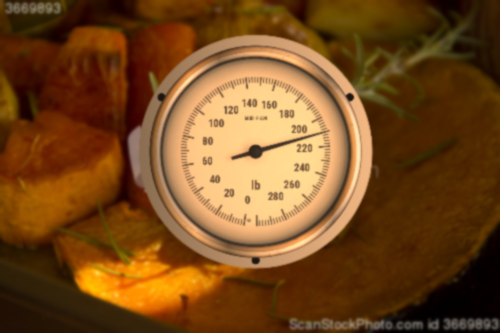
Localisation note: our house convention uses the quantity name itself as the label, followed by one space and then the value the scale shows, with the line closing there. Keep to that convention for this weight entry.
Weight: 210 lb
